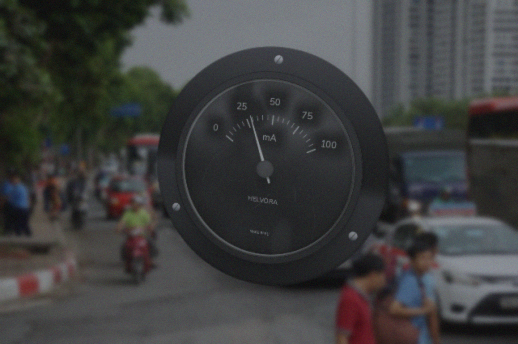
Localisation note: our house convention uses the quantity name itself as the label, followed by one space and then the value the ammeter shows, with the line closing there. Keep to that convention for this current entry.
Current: 30 mA
